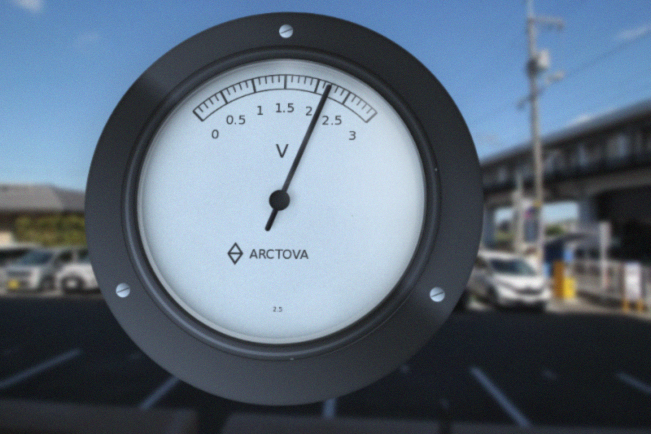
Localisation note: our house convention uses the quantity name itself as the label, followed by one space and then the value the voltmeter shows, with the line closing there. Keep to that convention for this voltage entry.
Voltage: 2.2 V
